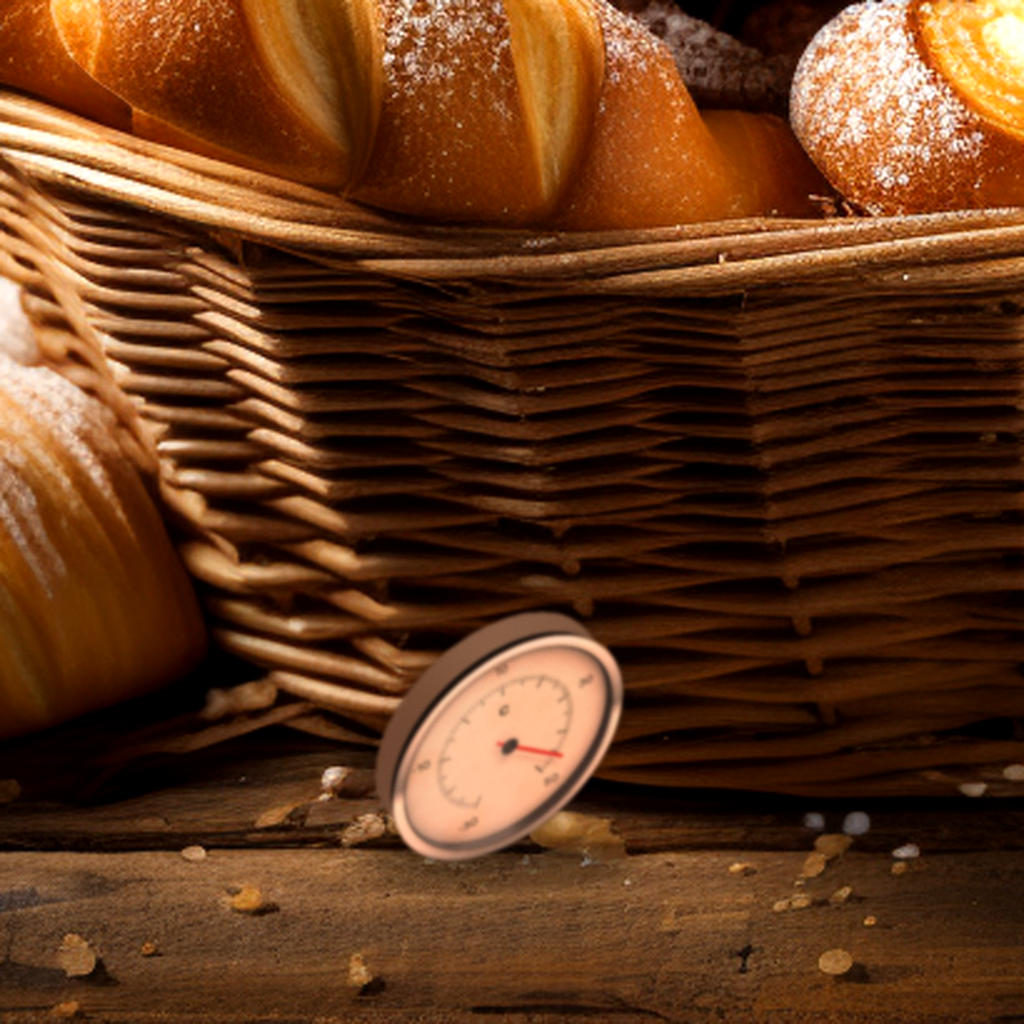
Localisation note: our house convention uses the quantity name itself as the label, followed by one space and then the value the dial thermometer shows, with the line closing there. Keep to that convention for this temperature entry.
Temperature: 45 °C
